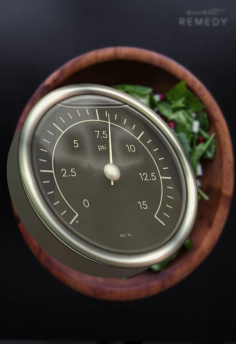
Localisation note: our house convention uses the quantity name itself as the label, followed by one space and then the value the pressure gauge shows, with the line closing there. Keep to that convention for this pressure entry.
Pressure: 8 psi
